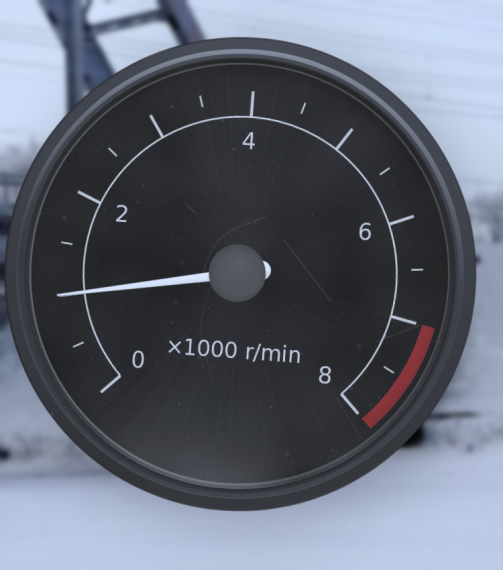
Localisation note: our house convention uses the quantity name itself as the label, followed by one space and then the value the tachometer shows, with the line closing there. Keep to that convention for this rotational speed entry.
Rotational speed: 1000 rpm
